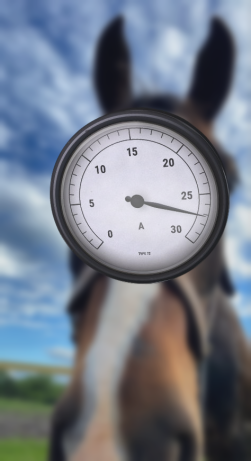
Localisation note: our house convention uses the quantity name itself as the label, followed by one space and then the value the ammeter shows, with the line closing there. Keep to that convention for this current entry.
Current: 27 A
